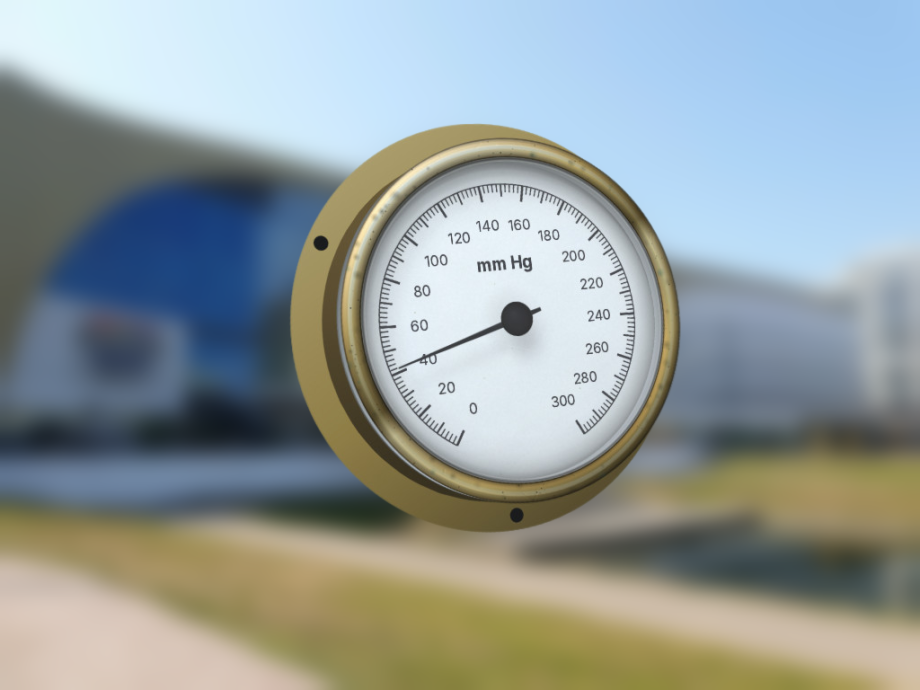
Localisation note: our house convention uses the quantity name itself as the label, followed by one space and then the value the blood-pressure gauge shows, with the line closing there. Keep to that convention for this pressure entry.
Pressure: 42 mmHg
